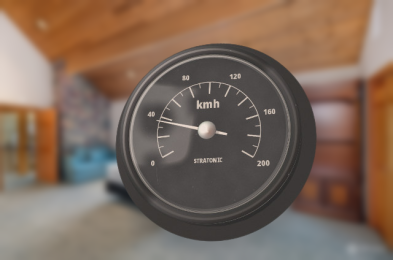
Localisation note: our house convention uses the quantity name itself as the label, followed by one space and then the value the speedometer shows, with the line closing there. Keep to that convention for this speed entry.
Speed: 35 km/h
